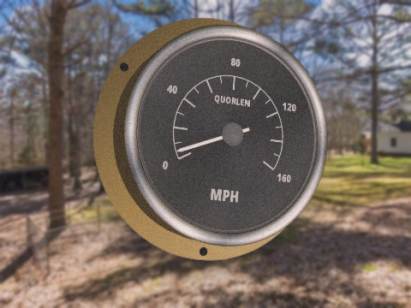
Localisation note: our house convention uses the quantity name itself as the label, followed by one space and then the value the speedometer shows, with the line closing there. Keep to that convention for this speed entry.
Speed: 5 mph
